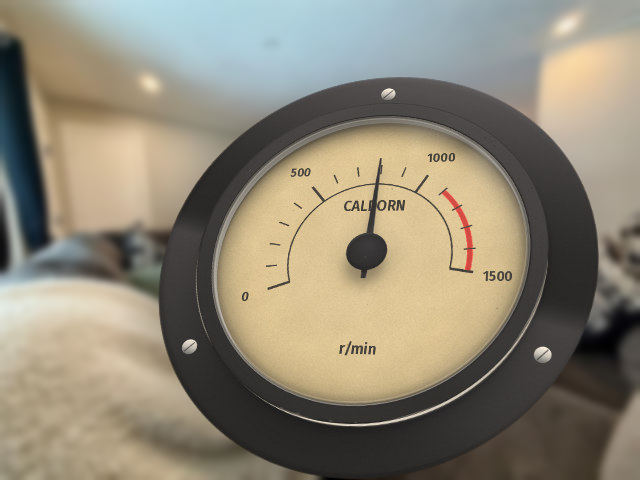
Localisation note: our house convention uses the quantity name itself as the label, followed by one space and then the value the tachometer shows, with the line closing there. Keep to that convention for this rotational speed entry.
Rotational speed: 800 rpm
